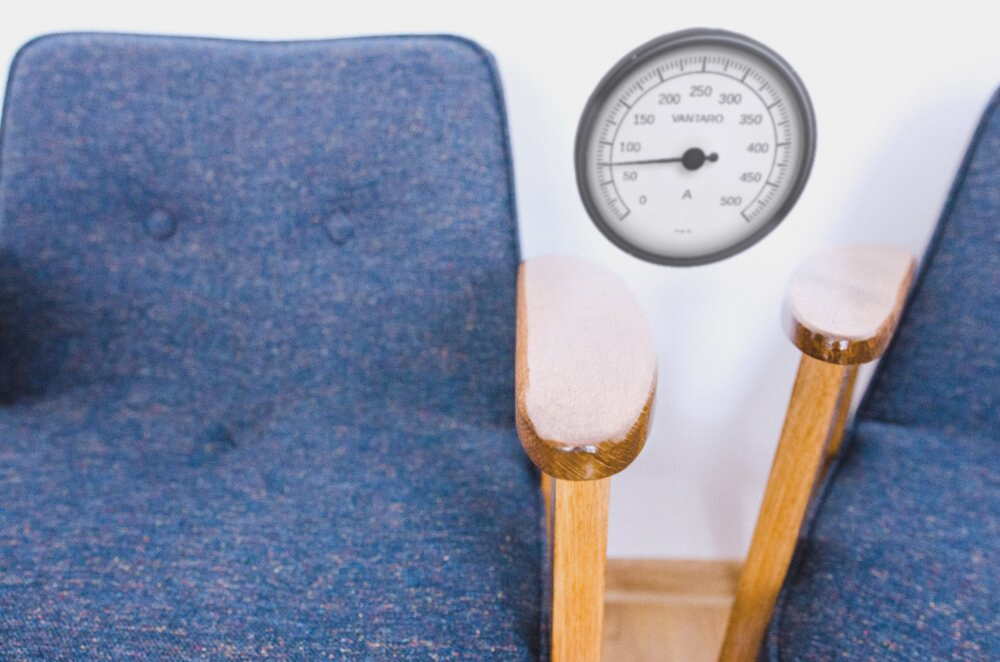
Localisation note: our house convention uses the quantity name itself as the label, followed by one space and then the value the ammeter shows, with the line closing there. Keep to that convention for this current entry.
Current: 75 A
